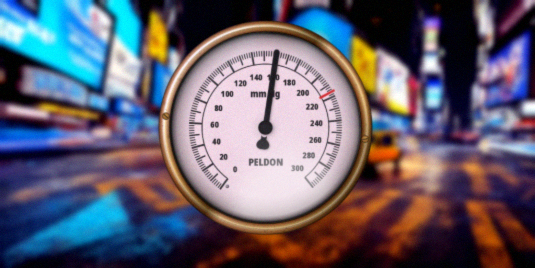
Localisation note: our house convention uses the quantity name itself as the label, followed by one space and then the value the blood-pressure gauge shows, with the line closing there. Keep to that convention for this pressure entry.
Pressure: 160 mmHg
